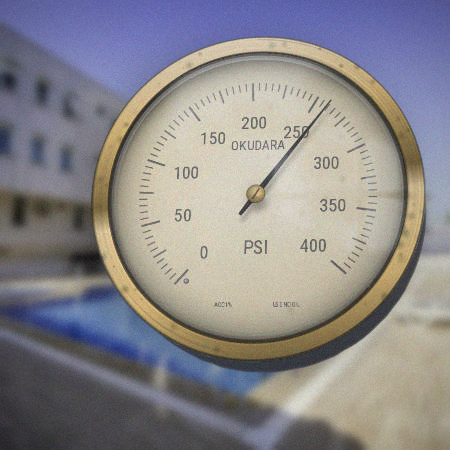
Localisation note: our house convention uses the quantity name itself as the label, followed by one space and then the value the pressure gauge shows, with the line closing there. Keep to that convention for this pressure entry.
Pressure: 260 psi
